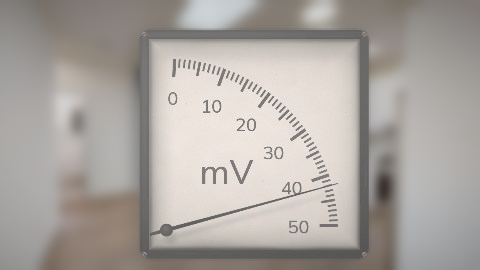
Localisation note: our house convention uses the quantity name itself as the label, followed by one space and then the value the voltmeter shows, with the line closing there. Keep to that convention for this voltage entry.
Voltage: 42 mV
